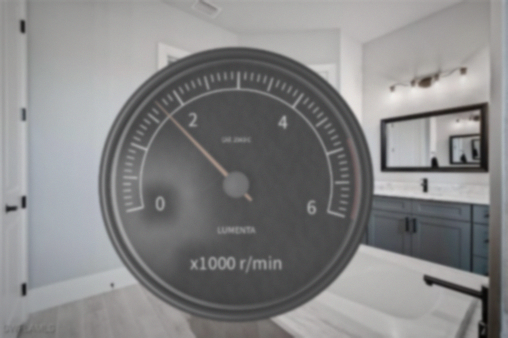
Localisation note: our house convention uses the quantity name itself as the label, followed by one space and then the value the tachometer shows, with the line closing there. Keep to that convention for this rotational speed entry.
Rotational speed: 1700 rpm
